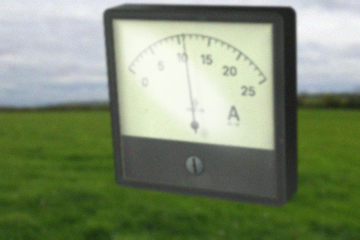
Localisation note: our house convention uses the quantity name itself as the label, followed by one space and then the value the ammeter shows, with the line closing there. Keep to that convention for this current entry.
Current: 11 A
